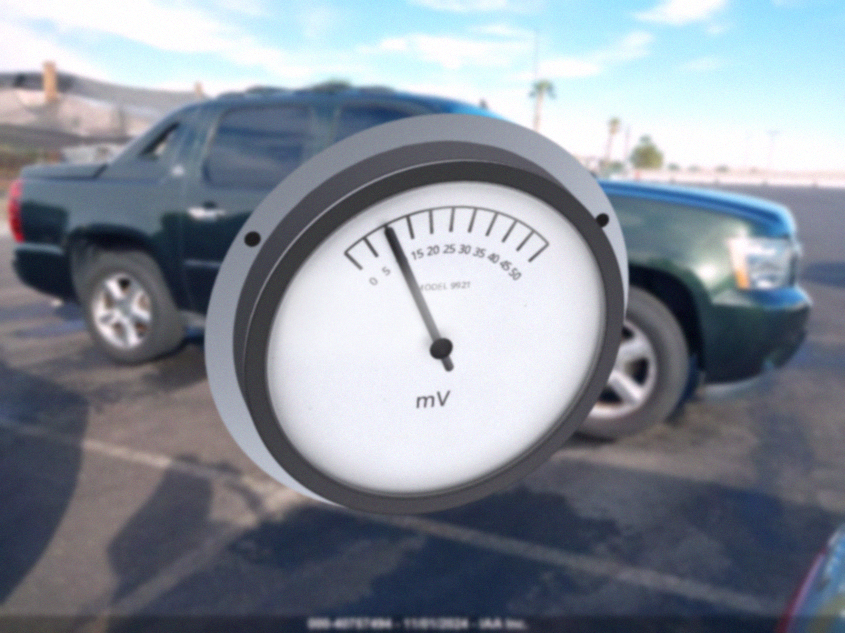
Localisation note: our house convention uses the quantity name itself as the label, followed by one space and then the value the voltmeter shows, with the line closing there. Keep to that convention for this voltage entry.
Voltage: 10 mV
